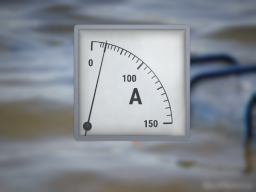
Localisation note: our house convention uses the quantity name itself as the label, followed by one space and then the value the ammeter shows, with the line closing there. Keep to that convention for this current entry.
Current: 50 A
